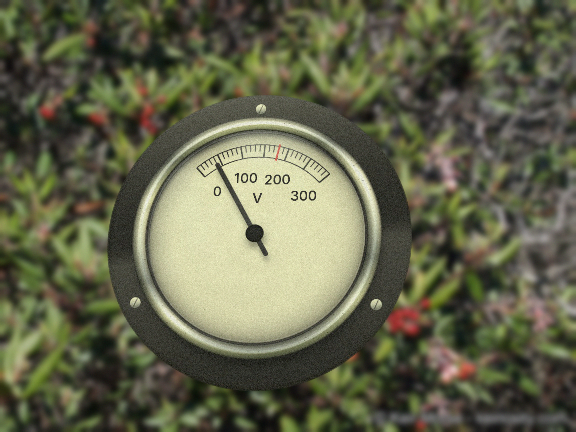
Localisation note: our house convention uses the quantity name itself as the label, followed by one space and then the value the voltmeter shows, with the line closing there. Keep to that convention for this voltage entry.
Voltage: 40 V
